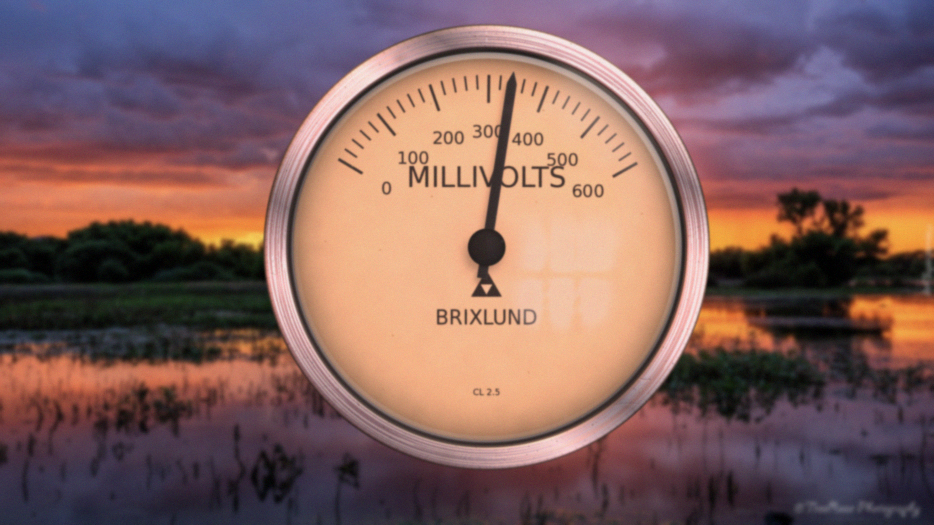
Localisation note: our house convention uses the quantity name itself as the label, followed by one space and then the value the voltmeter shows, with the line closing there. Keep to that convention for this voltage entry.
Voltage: 340 mV
